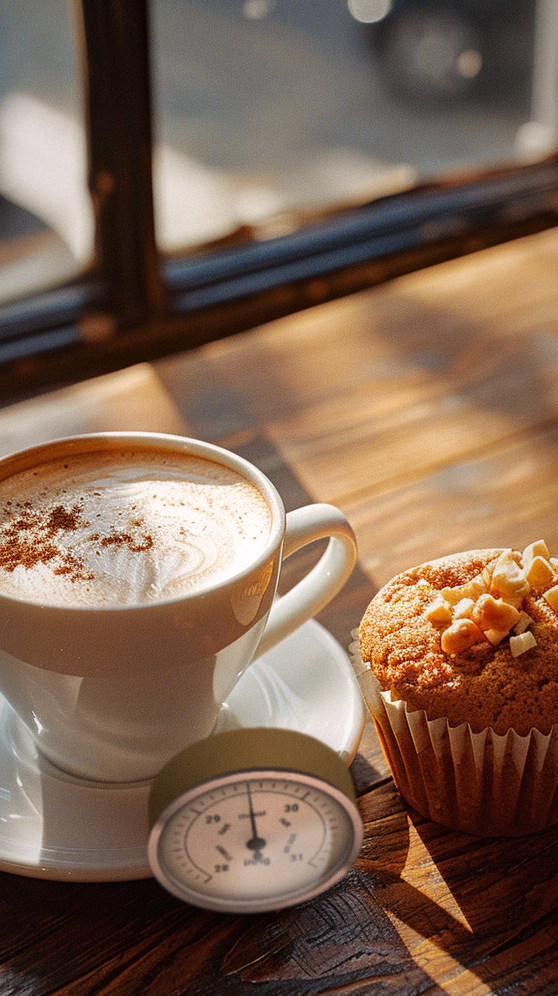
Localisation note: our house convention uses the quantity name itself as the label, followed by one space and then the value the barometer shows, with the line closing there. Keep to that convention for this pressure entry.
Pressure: 29.5 inHg
